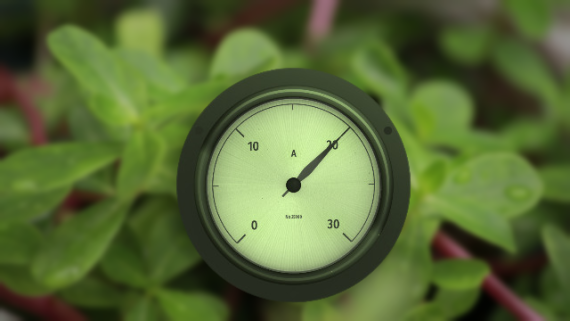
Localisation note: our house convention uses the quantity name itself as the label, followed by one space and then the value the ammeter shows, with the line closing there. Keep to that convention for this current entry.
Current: 20 A
